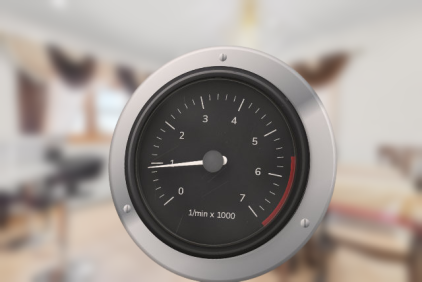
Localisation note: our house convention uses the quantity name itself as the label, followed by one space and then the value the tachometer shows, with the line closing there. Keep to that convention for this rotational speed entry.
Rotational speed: 900 rpm
